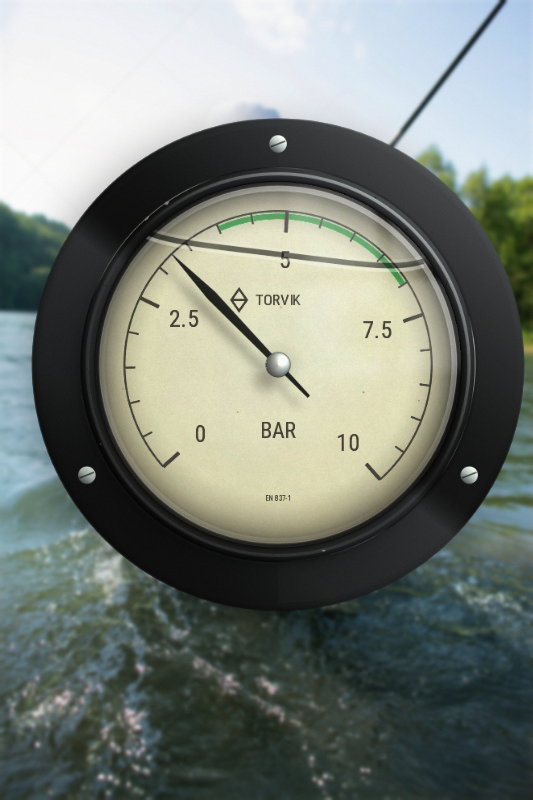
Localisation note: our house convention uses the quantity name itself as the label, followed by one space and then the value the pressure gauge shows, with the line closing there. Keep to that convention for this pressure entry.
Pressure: 3.25 bar
